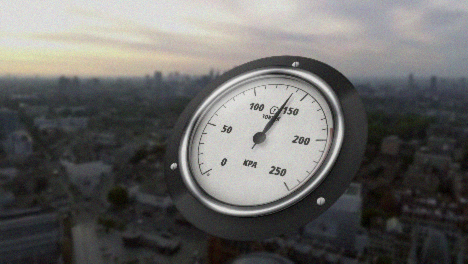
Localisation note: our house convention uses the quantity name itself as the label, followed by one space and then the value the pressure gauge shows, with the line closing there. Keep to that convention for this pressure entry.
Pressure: 140 kPa
